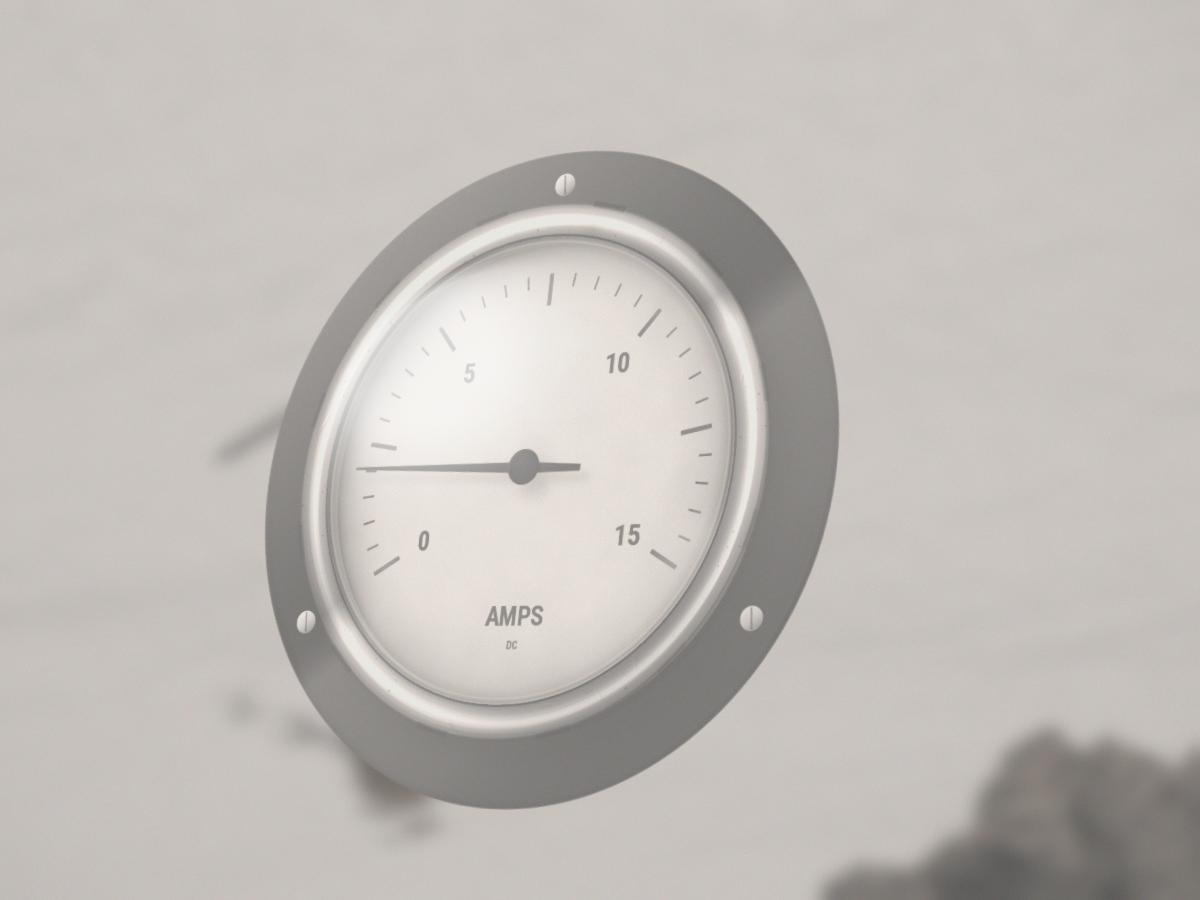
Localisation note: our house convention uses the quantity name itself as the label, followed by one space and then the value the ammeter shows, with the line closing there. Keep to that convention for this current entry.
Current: 2 A
